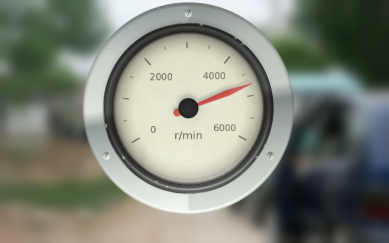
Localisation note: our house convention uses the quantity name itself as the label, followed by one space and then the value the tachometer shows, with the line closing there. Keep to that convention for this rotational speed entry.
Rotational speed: 4750 rpm
